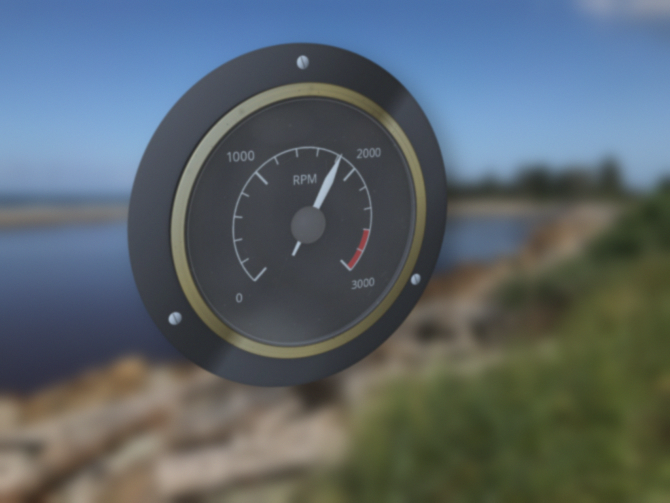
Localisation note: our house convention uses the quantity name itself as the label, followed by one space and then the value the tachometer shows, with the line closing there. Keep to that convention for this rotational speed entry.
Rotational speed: 1800 rpm
